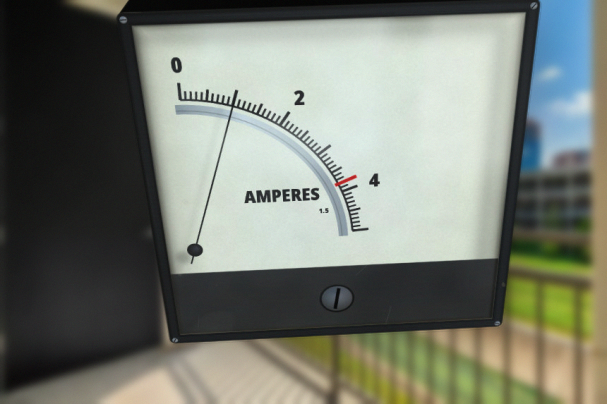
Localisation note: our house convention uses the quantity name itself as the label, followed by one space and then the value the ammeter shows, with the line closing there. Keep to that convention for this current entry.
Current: 1 A
